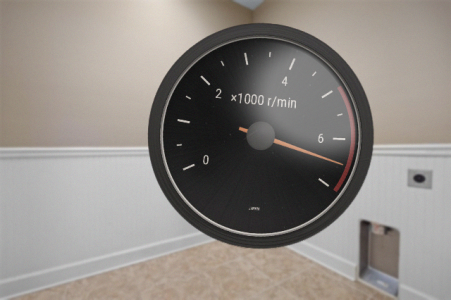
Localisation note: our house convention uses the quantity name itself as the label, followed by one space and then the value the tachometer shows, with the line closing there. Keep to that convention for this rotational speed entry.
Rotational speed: 6500 rpm
